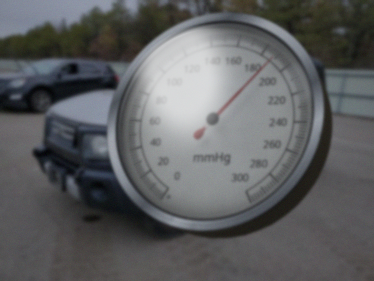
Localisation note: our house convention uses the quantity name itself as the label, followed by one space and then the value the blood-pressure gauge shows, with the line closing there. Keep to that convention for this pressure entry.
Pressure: 190 mmHg
